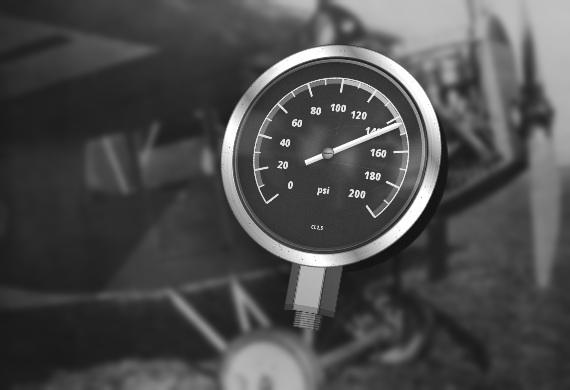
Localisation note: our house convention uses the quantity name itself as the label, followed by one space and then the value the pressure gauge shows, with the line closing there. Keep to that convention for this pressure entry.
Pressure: 145 psi
